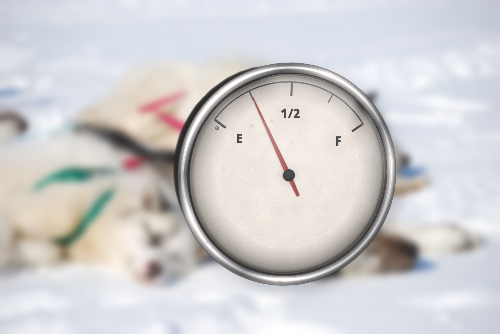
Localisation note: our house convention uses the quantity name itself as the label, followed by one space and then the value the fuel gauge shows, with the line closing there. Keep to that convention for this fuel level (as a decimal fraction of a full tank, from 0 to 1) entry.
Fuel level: 0.25
